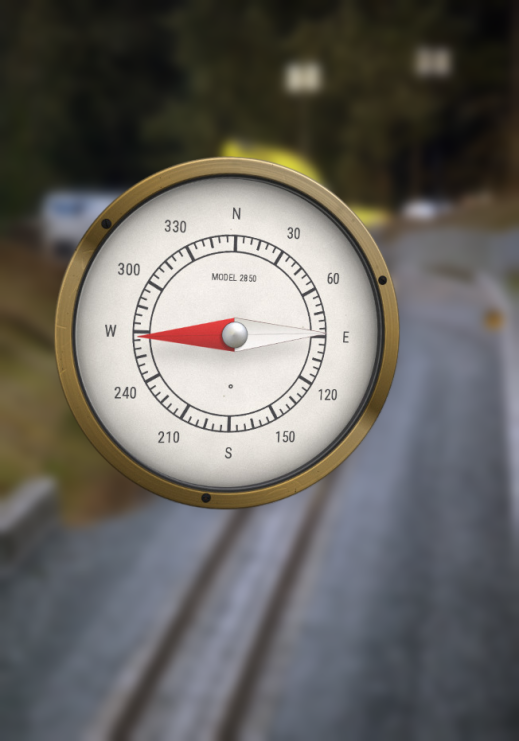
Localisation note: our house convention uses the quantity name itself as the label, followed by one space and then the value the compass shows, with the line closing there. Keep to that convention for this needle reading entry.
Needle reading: 267.5 °
